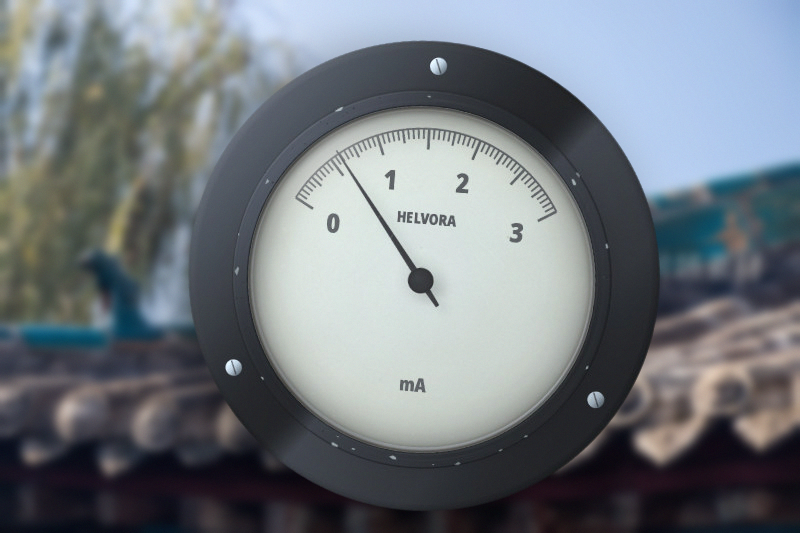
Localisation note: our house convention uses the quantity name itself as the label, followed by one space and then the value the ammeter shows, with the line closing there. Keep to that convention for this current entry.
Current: 0.6 mA
